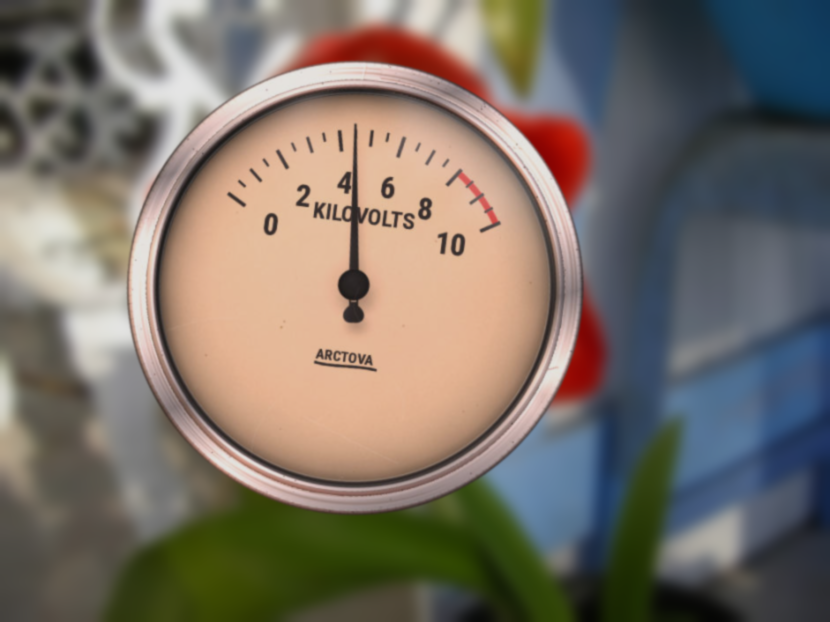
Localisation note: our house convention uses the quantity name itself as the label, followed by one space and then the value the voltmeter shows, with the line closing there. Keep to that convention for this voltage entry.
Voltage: 4.5 kV
